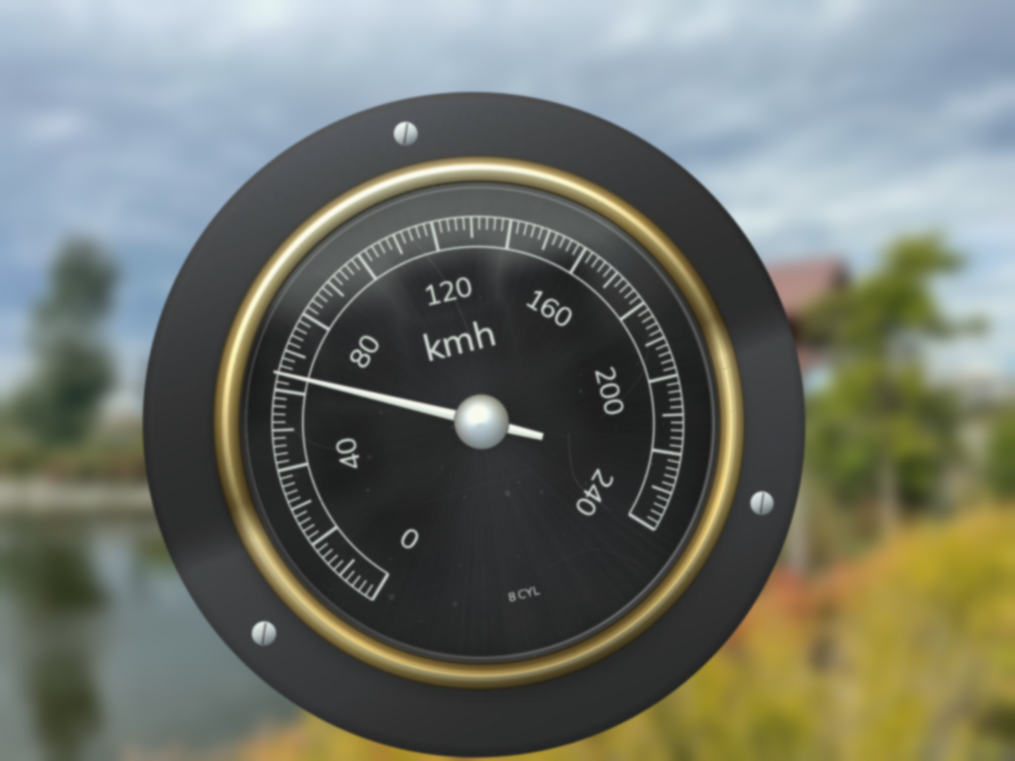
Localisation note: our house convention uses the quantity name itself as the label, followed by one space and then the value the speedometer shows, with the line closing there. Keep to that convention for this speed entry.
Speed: 64 km/h
